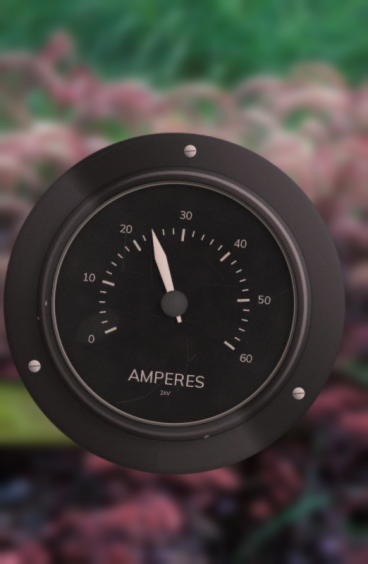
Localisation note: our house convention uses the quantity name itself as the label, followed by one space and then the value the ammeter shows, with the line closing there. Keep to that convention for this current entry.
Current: 24 A
